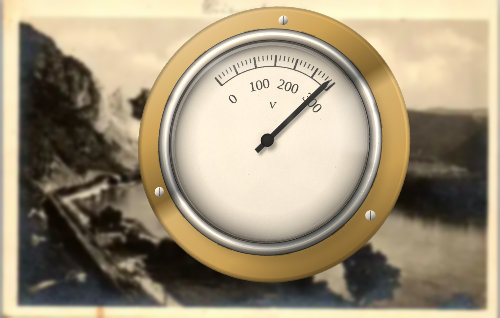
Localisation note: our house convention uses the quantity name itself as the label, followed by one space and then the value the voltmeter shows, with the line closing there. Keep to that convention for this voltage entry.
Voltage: 290 V
